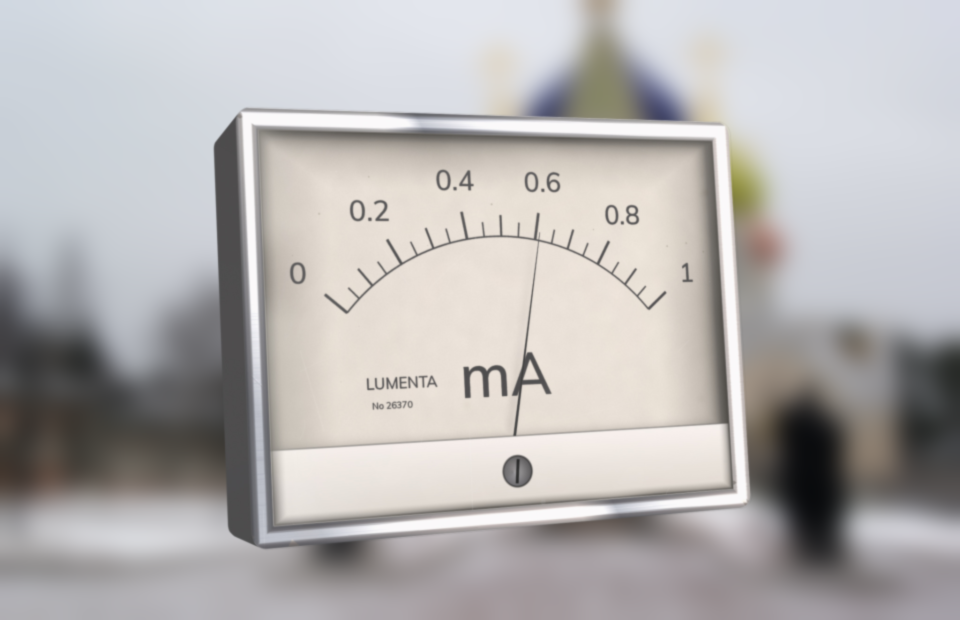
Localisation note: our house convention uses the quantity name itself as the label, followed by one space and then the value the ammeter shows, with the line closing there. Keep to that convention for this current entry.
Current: 0.6 mA
